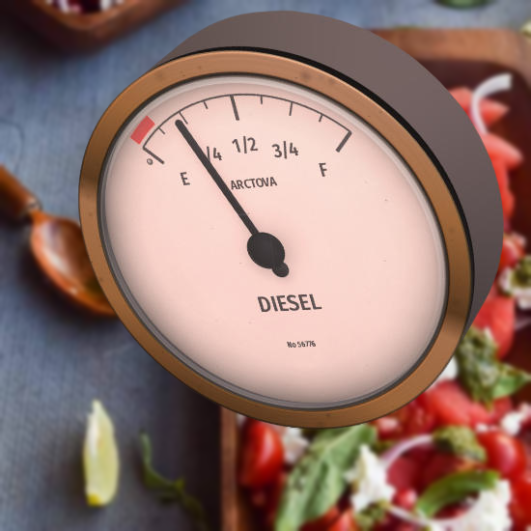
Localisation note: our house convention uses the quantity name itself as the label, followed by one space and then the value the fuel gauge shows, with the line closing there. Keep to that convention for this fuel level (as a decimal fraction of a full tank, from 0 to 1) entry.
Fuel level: 0.25
